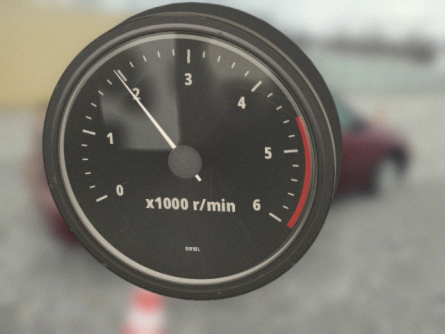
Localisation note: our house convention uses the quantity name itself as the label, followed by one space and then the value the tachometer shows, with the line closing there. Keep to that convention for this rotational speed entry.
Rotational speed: 2000 rpm
